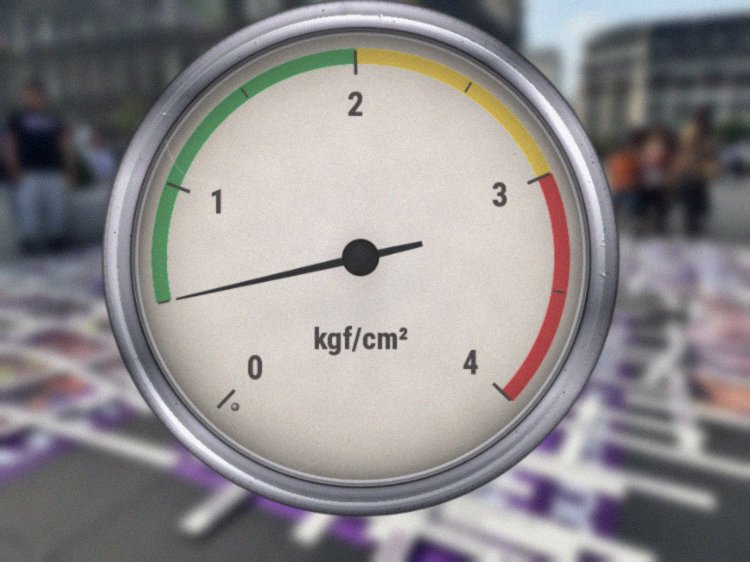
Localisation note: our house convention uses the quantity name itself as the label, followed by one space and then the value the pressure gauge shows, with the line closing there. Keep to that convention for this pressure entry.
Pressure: 0.5 kg/cm²
